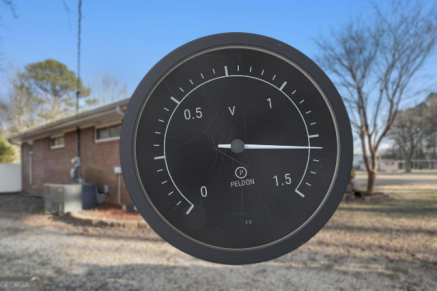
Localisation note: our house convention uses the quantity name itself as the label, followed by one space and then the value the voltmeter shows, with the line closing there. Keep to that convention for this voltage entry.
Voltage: 1.3 V
